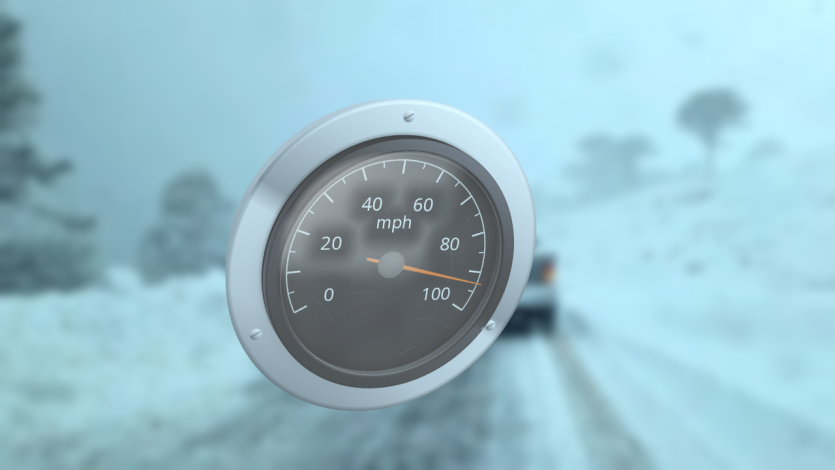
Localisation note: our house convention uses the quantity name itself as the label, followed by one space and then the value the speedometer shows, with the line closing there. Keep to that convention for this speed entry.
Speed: 92.5 mph
